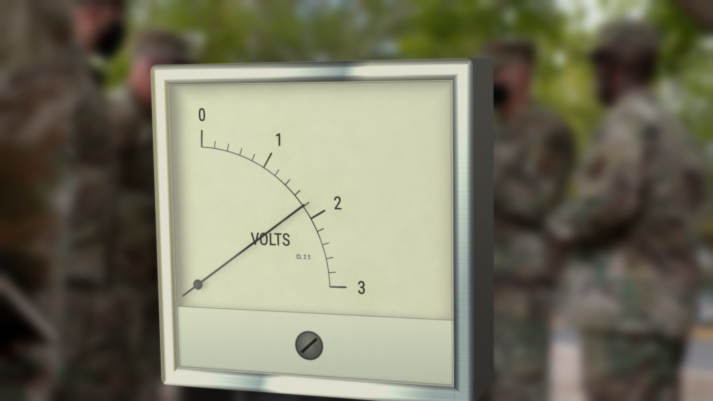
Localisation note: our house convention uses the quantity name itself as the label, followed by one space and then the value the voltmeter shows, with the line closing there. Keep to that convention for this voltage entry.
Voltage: 1.8 V
